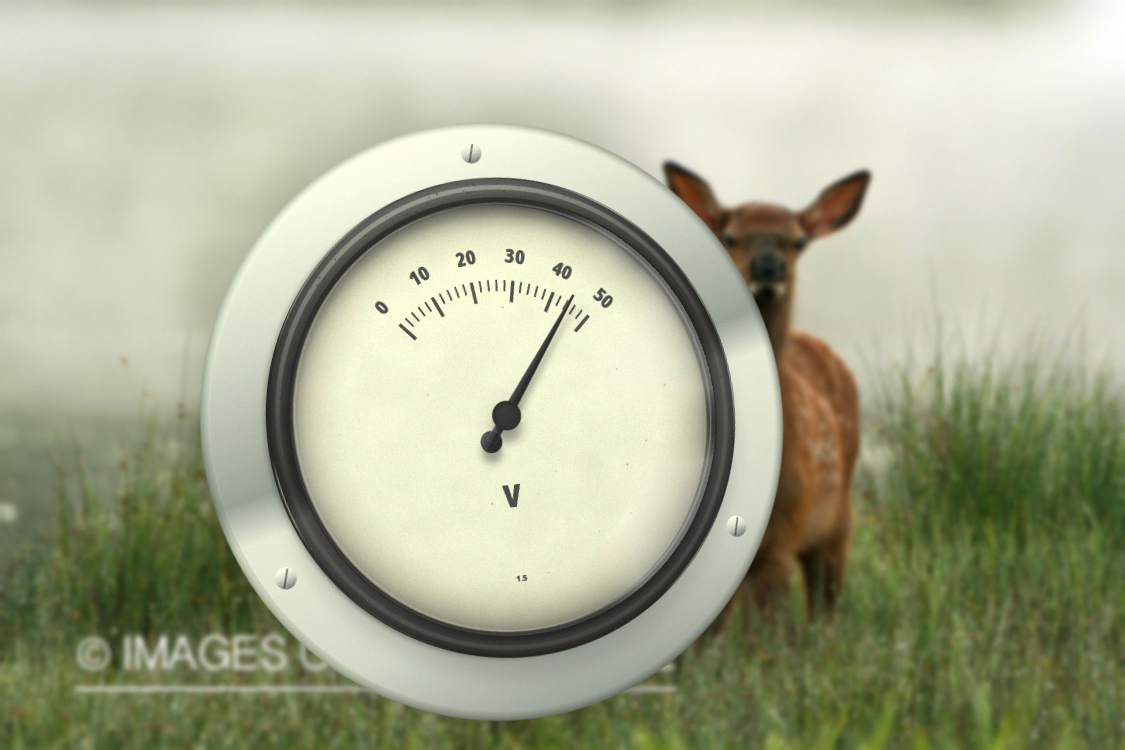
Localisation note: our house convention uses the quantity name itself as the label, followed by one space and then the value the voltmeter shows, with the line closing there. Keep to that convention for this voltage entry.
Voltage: 44 V
